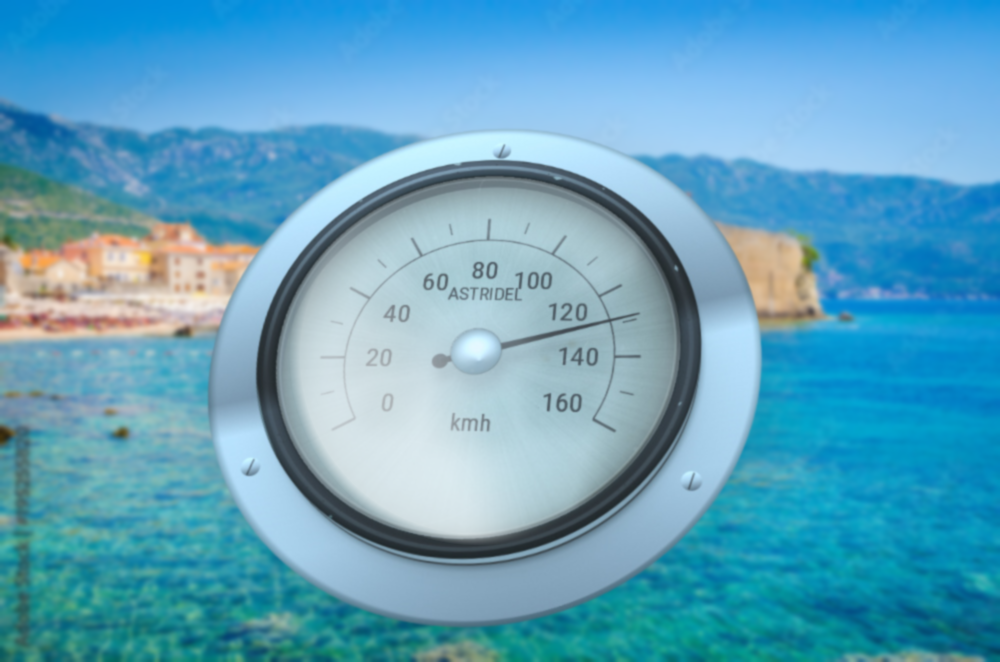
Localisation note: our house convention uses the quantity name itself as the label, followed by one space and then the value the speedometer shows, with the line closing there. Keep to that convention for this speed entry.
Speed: 130 km/h
